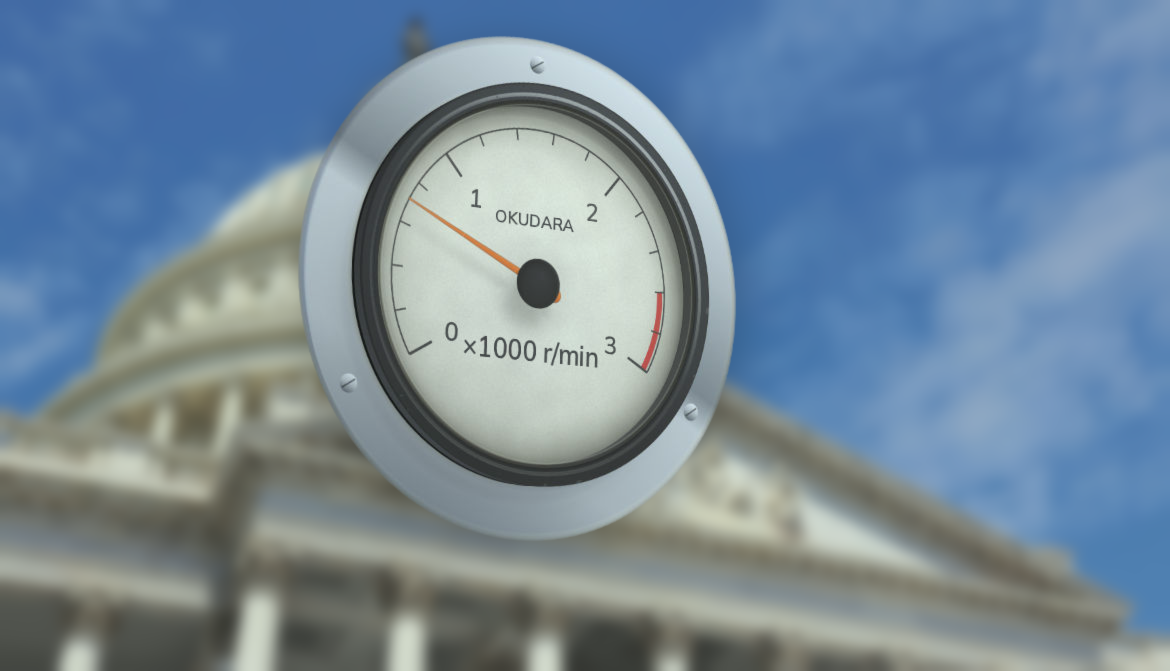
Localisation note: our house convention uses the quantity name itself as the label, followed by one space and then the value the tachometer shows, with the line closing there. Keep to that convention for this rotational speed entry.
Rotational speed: 700 rpm
